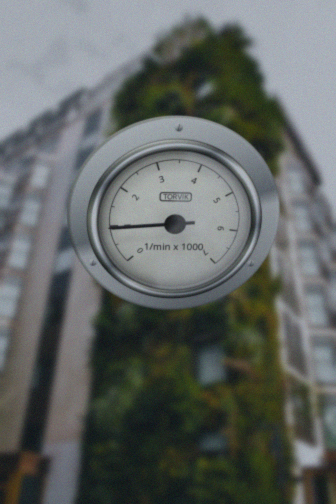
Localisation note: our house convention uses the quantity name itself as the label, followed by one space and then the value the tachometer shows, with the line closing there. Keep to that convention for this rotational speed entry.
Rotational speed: 1000 rpm
